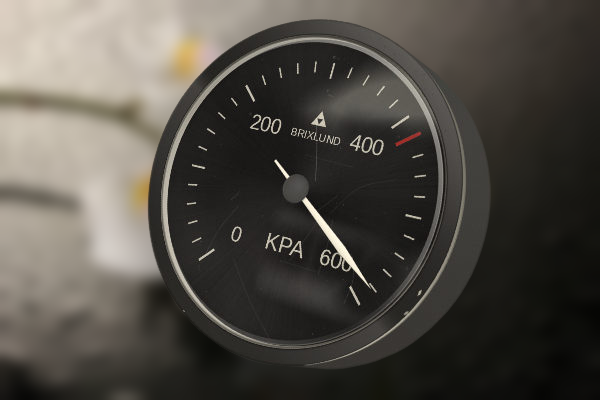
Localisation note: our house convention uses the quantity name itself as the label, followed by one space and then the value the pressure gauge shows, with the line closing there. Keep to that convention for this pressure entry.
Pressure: 580 kPa
